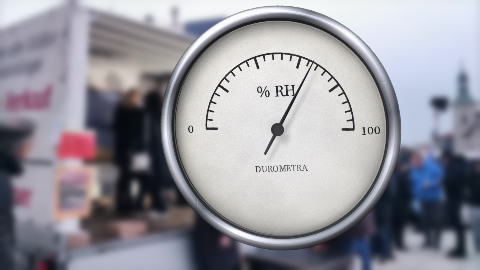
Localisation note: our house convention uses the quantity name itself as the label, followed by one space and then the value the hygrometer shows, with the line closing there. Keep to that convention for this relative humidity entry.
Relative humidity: 66 %
